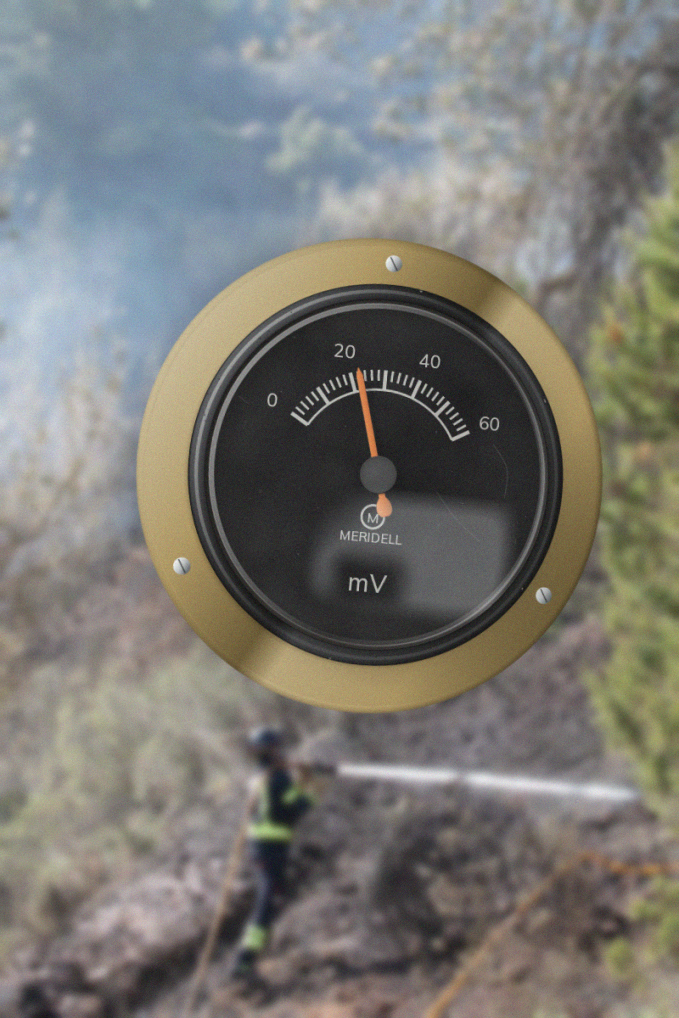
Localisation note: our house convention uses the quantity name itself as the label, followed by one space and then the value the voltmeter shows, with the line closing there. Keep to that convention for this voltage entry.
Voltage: 22 mV
